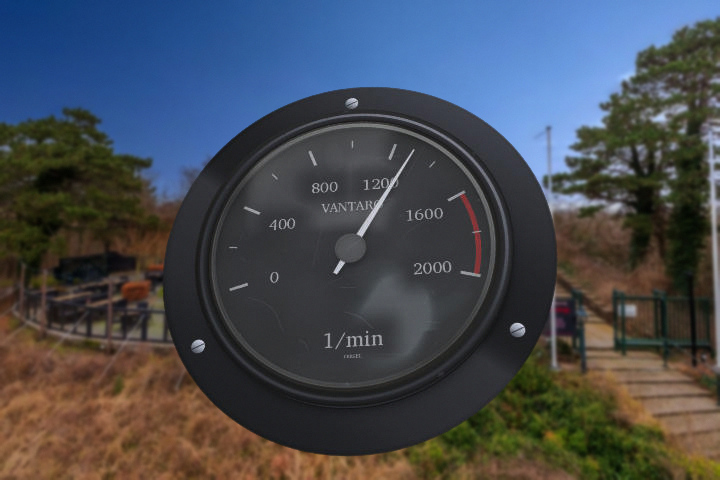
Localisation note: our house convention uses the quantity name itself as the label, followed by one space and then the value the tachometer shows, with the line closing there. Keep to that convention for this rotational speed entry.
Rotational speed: 1300 rpm
